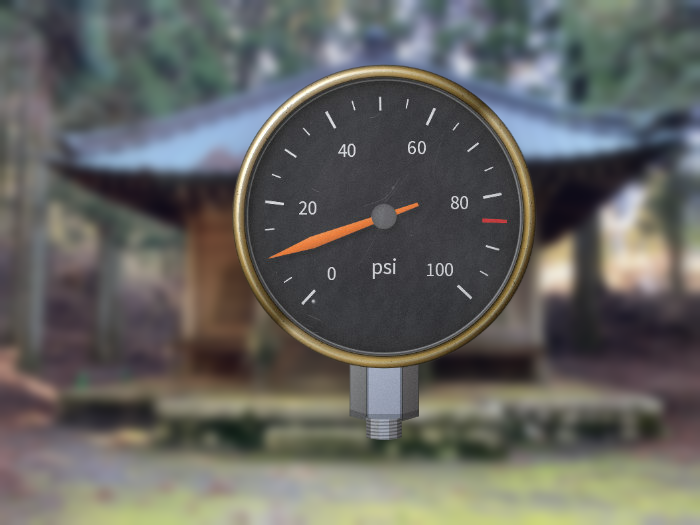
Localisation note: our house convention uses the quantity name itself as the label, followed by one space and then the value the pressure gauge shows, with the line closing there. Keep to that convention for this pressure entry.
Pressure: 10 psi
